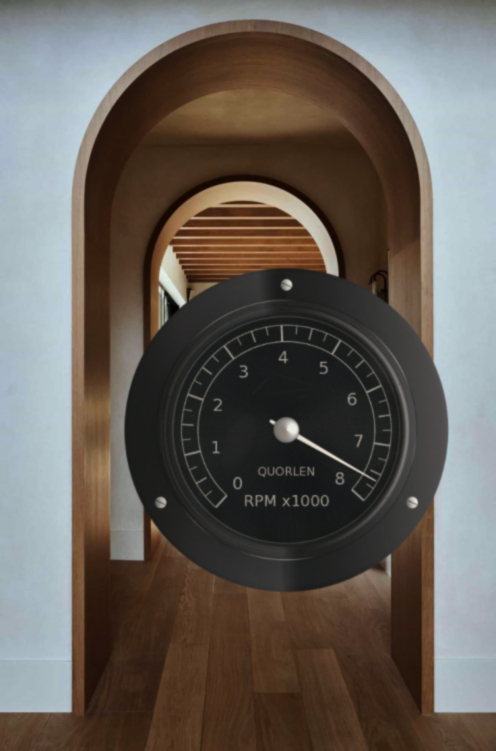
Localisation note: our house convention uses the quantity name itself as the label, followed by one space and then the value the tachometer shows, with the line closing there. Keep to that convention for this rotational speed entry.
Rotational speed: 7625 rpm
